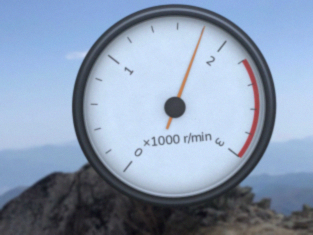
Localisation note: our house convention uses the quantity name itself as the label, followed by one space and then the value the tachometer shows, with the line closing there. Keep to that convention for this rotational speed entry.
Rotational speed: 1800 rpm
